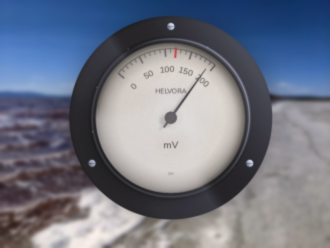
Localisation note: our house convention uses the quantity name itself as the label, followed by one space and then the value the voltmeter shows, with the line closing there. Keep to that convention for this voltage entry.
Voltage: 190 mV
